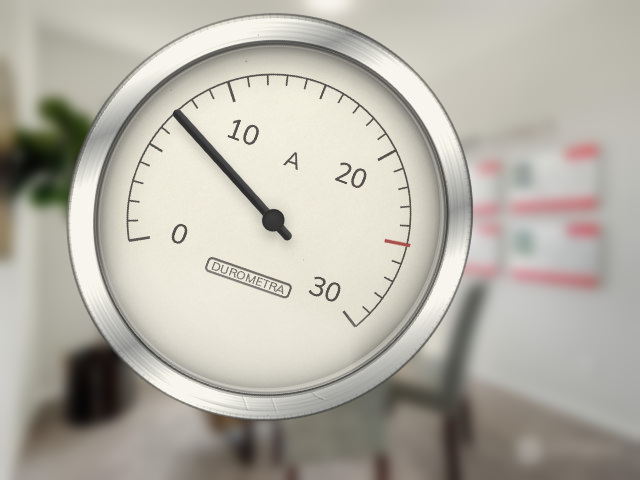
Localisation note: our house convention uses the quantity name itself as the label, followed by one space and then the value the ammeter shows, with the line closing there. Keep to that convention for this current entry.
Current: 7 A
